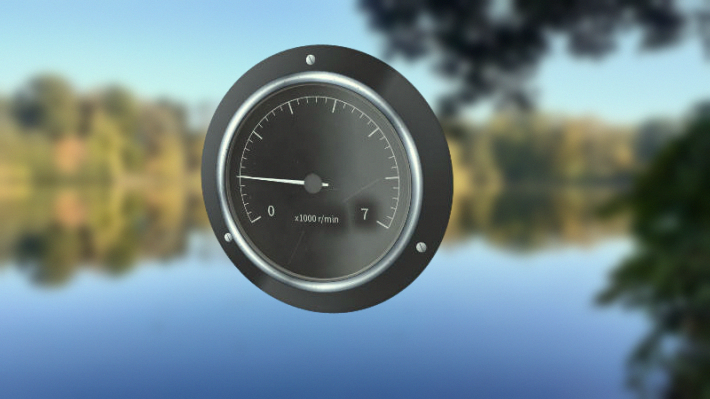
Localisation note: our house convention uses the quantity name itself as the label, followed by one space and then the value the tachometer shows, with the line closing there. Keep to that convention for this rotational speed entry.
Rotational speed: 1000 rpm
